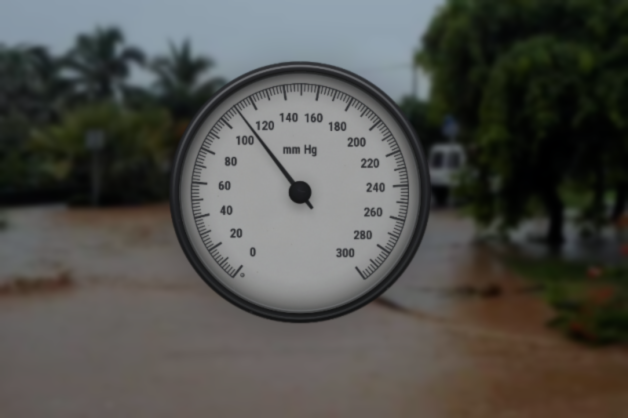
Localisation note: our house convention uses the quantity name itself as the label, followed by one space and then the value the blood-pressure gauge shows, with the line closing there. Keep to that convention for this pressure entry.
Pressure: 110 mmHg
